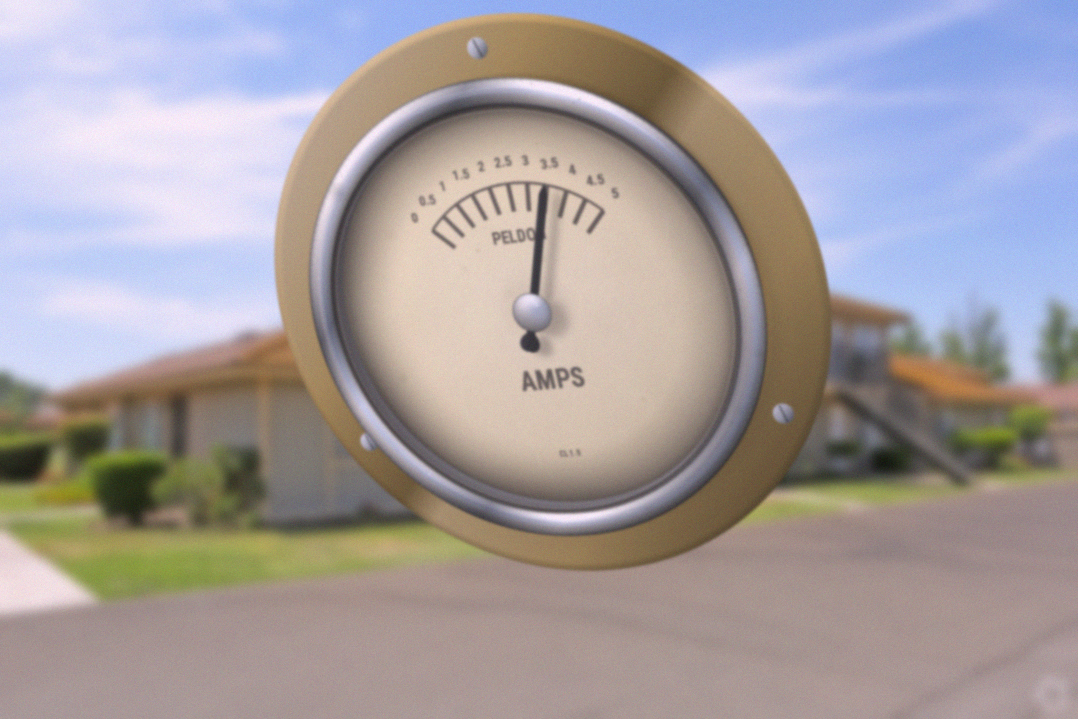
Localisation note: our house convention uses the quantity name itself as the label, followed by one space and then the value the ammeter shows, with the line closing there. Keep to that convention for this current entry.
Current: 3.5 A
